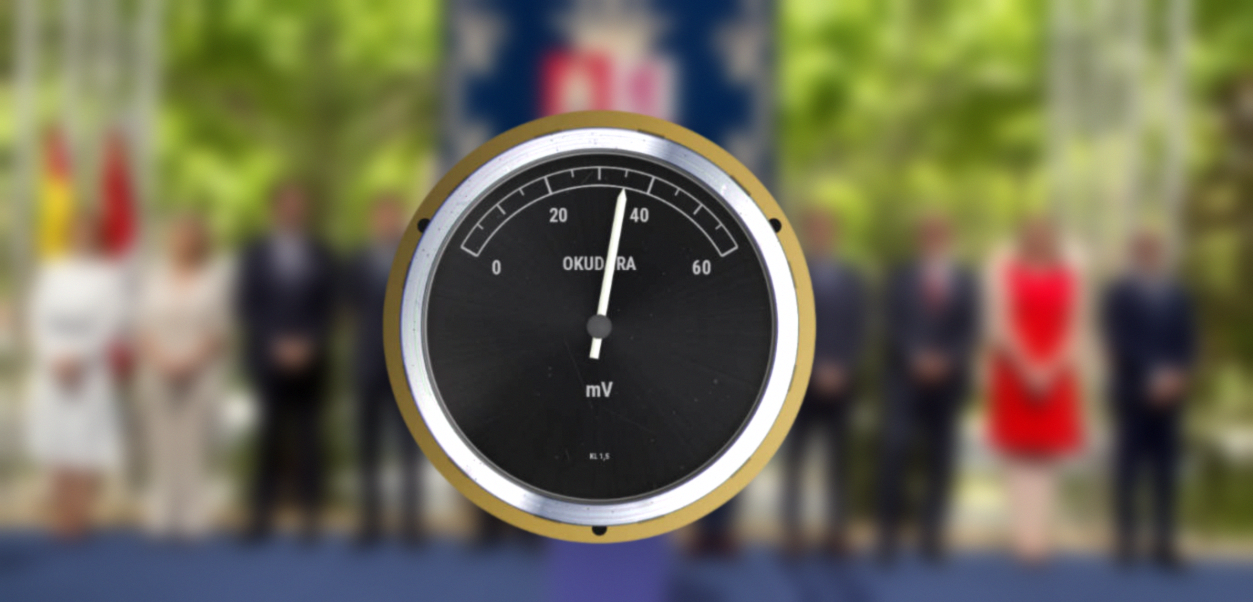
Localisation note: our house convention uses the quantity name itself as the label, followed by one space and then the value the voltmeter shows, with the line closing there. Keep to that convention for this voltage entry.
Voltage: 35 mV
